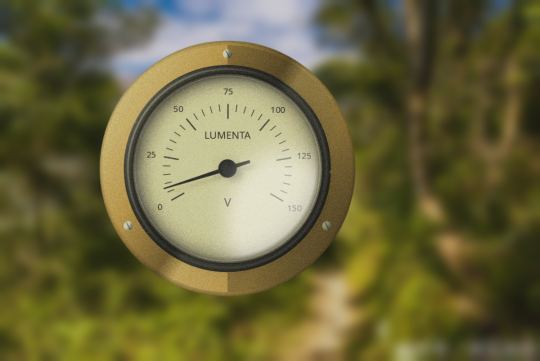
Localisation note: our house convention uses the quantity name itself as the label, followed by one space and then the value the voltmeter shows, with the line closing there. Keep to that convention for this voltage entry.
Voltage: 7.5 V
